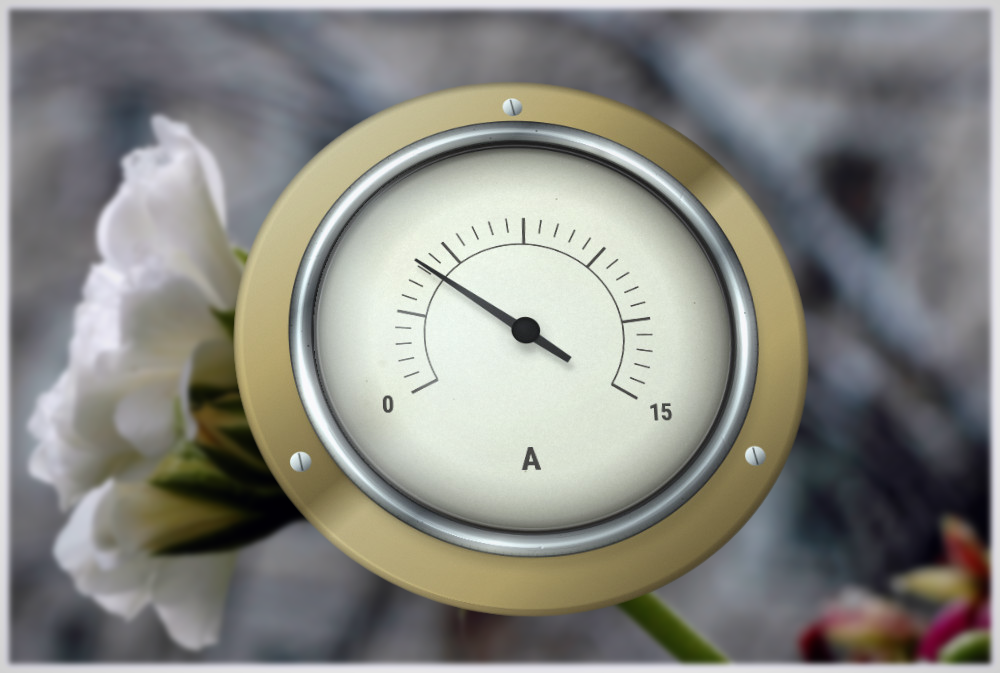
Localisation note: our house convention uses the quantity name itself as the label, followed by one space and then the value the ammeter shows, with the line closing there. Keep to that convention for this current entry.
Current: 4 A
